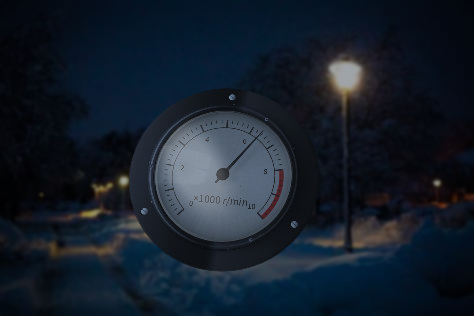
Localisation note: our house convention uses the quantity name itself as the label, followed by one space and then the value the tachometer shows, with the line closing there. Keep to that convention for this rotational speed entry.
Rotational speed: 6400 rpm
